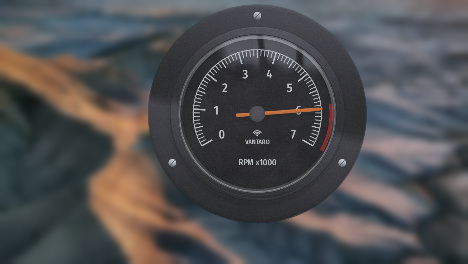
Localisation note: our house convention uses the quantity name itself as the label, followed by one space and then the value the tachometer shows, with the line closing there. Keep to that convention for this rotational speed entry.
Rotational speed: 6000 rpm
